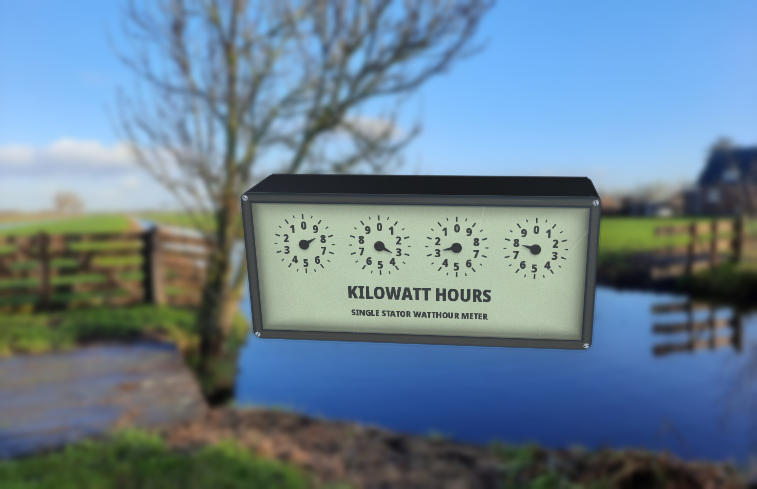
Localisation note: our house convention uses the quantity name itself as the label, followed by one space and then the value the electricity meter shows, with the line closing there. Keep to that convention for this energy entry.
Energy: 8328 kWh
